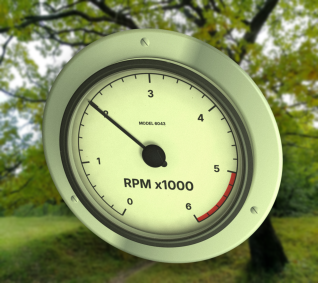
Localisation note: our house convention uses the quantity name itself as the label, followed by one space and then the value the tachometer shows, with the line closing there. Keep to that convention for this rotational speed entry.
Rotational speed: 2000 rpm
